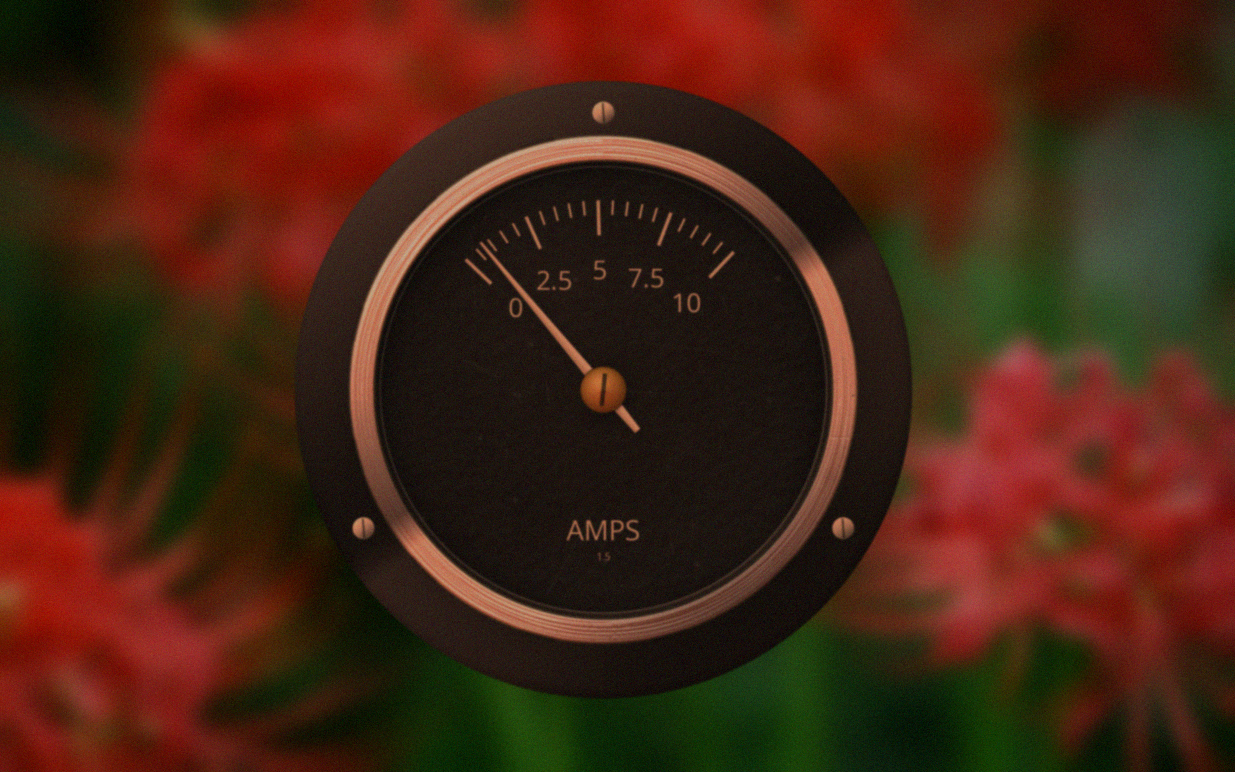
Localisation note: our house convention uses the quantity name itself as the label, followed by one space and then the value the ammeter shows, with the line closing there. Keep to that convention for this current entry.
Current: 0.75 A
